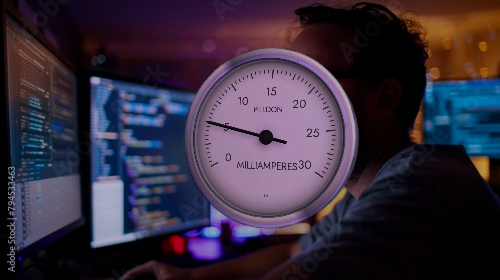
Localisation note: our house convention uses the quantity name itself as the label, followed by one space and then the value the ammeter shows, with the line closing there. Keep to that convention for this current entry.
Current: 5 mA
